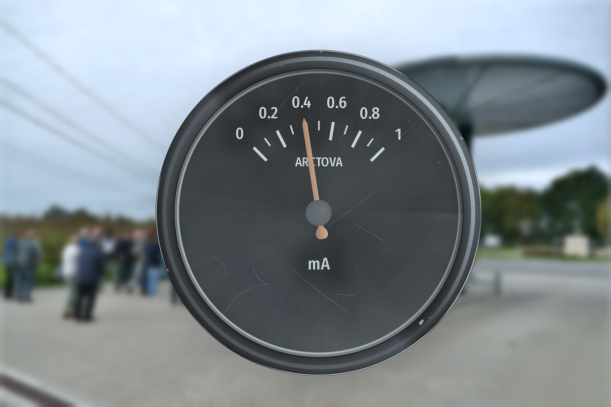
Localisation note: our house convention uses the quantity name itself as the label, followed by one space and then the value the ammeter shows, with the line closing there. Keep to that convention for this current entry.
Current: 0.4 mA
